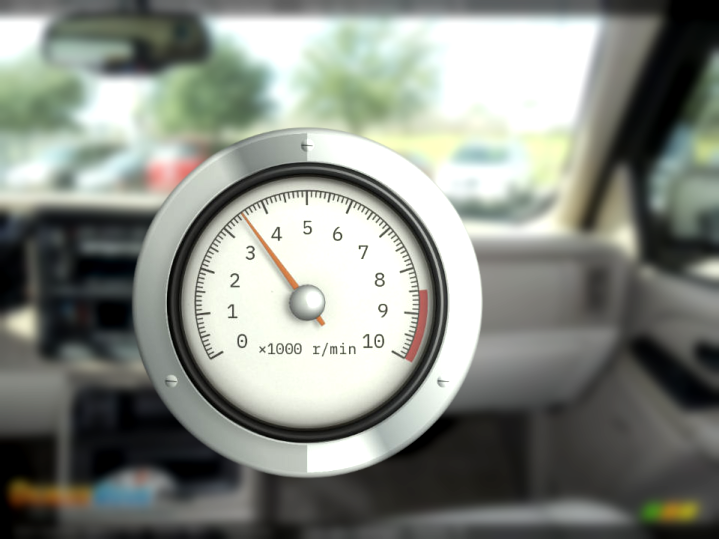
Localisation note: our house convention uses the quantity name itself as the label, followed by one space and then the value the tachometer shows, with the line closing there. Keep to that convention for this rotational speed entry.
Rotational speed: 3500 rpm
